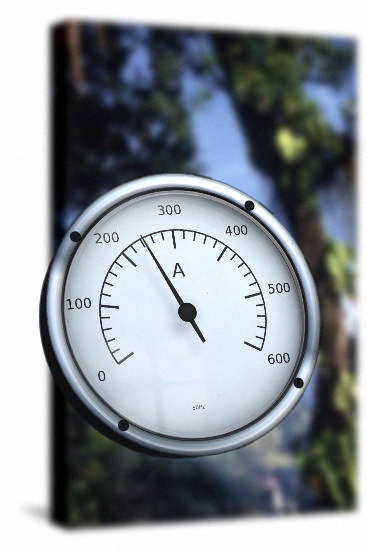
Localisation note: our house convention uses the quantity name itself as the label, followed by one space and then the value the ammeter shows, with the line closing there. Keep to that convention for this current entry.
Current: 240 A
